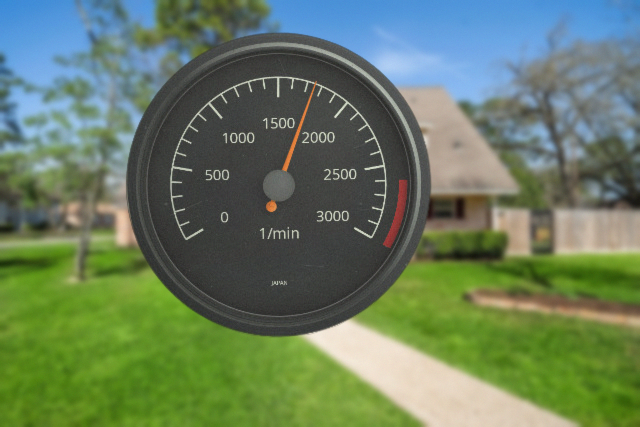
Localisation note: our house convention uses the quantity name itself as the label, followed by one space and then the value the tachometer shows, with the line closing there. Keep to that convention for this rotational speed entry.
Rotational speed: 1750 rpm
